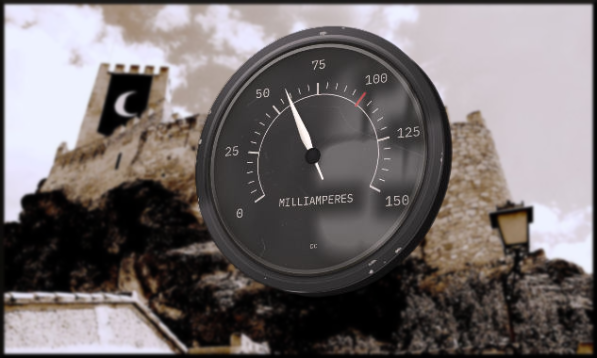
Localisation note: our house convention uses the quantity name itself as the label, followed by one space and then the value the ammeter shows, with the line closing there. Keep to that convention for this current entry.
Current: 60 mA
